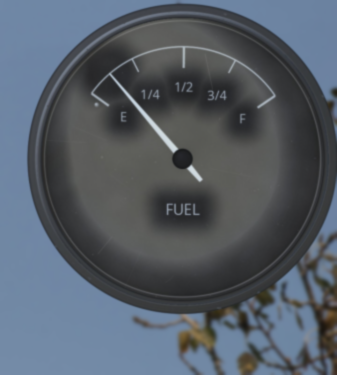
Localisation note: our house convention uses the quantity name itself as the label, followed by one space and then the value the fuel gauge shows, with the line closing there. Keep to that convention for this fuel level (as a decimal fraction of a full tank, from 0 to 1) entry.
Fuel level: 0.125
